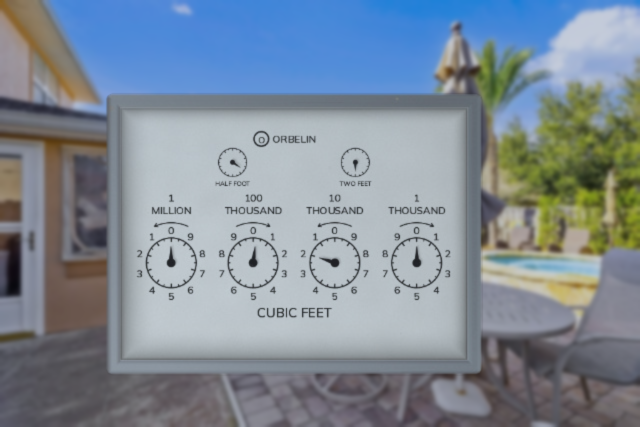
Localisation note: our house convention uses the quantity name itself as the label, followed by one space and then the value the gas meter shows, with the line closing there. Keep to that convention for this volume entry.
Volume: 2000 ft³
